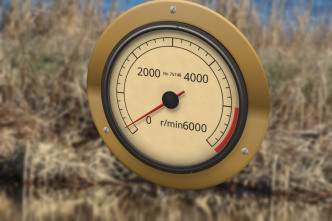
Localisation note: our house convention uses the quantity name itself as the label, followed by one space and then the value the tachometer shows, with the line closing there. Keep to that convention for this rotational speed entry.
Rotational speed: 200 rpm
